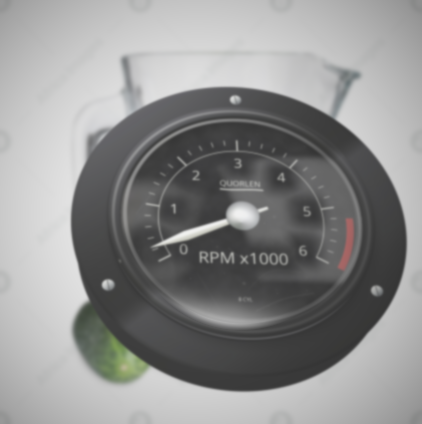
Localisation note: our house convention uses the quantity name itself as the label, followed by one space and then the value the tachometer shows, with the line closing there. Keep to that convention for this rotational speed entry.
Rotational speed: 200 rpm
